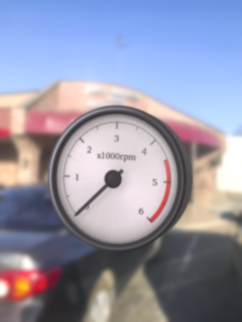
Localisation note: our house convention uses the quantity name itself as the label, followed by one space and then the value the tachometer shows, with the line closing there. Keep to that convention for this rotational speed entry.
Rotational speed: 0 rpm
